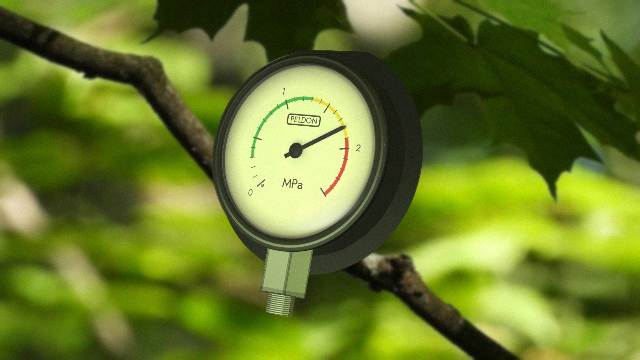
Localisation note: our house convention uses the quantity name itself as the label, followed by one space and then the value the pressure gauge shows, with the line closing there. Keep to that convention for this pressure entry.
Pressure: 1.8 MPa
